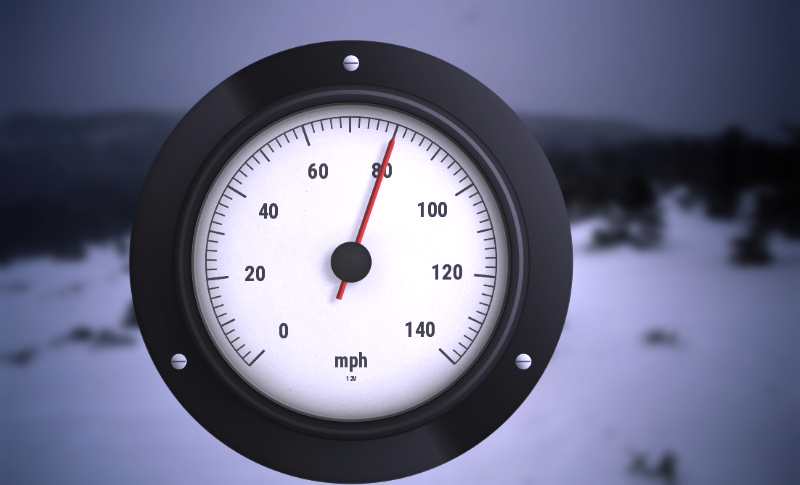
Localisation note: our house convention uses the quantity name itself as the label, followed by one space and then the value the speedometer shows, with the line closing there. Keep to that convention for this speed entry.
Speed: 80 mph
